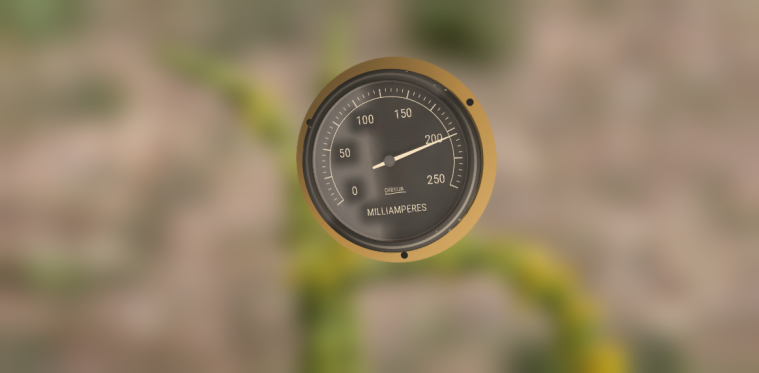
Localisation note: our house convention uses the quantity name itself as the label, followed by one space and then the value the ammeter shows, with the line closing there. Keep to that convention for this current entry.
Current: 205 mA
